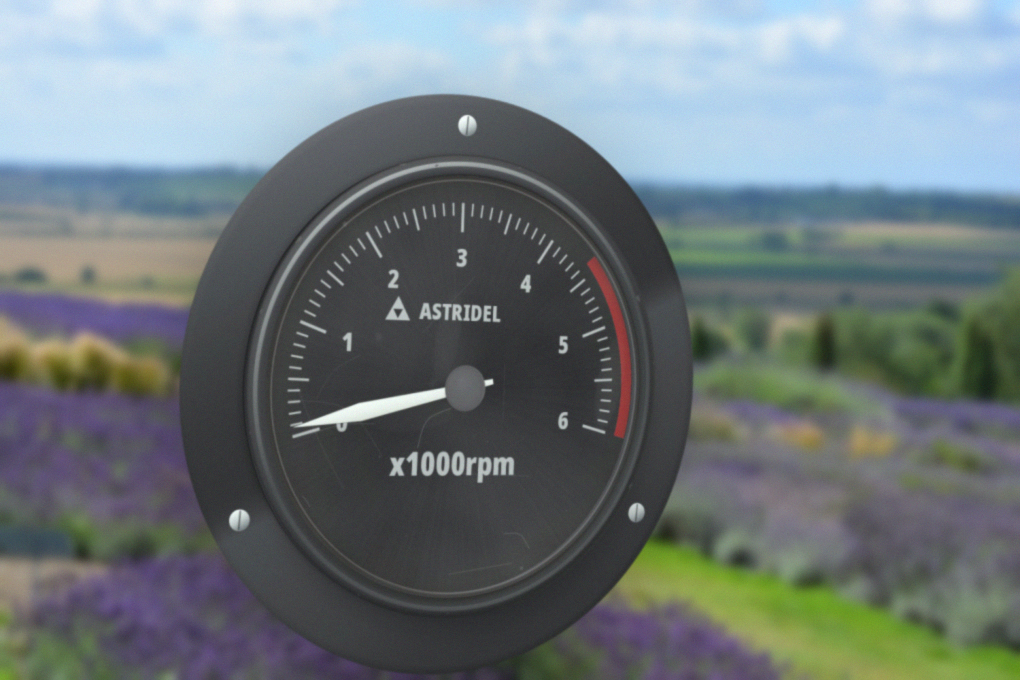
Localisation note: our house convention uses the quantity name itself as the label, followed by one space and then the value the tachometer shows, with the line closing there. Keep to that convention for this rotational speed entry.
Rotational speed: 100 rpm
